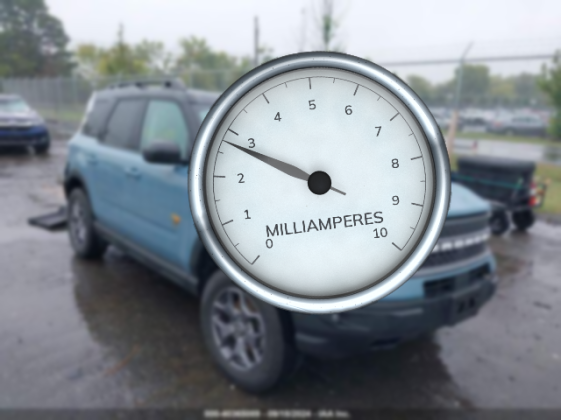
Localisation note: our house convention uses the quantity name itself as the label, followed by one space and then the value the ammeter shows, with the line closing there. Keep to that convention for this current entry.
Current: 2.75 mA
